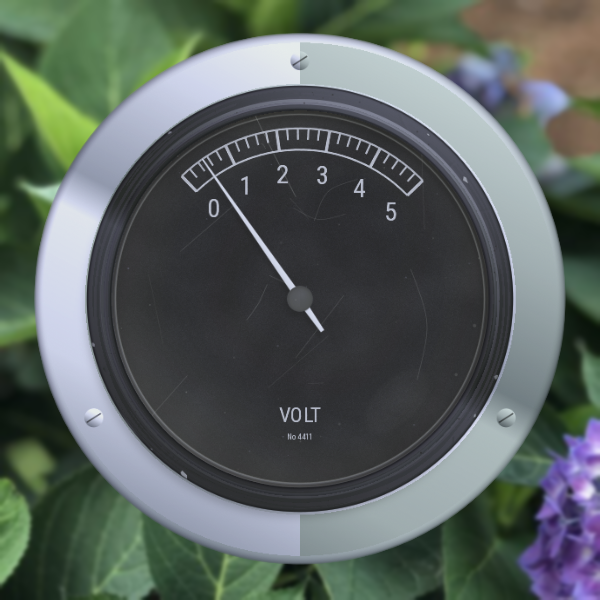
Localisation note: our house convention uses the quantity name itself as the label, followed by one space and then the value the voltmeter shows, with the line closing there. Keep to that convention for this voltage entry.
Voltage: 0.5 V
